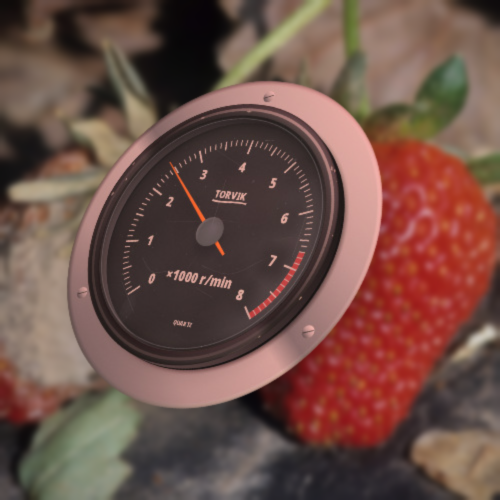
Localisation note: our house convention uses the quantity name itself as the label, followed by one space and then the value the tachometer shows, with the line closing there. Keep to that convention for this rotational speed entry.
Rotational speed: 2500 rpm
